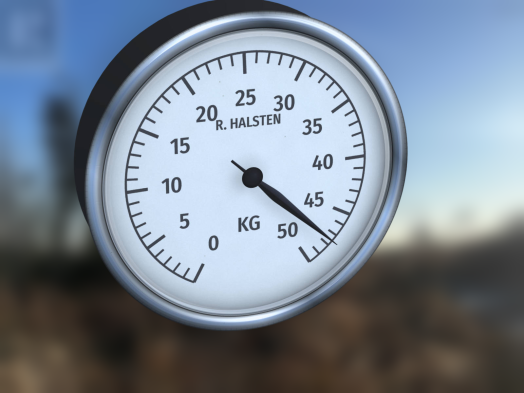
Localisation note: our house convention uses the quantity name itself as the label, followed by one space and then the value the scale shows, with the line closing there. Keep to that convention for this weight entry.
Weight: 47.5 kg
